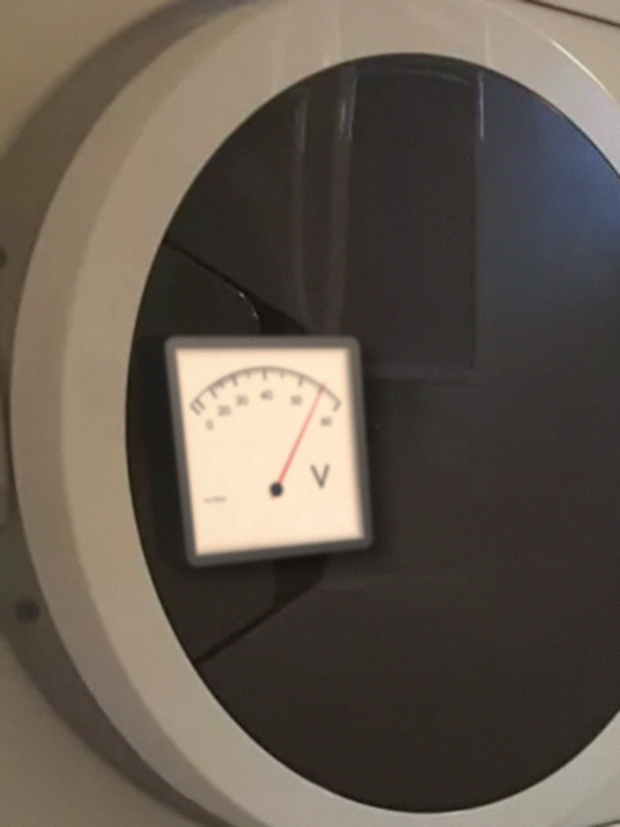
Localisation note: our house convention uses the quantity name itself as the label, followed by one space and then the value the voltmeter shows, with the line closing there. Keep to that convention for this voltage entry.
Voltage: 55 V
